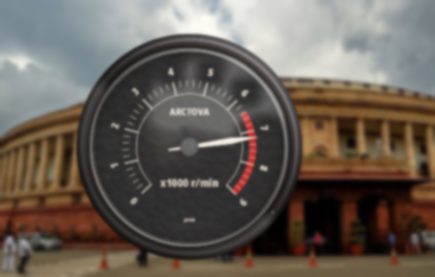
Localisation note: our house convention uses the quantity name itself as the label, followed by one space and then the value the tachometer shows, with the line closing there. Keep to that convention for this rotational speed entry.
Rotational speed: 7200 rpm
